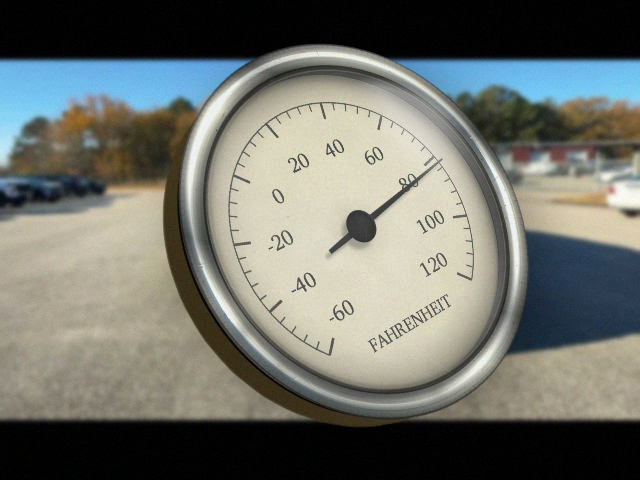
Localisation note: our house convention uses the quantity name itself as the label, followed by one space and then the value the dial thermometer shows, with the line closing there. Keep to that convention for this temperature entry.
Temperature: 82 °F
